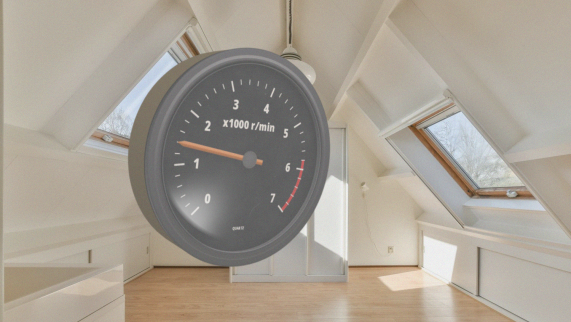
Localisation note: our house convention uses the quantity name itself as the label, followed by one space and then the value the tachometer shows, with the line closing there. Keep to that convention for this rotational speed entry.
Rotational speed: 1400 rpm
